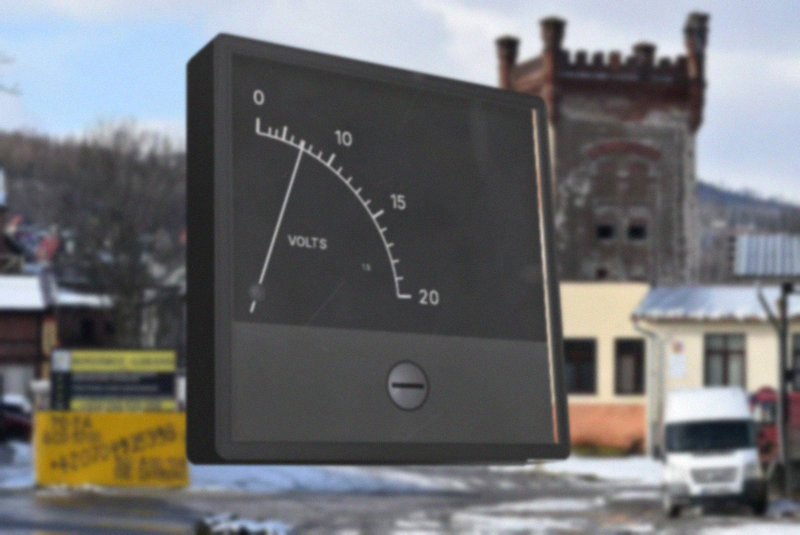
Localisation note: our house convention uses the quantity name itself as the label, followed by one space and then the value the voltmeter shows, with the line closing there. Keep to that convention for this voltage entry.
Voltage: 7 V
